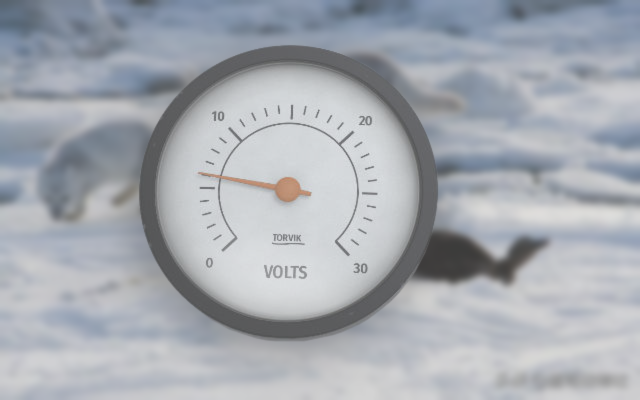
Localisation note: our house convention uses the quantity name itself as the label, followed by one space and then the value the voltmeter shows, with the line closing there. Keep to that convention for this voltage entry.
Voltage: 6 V
